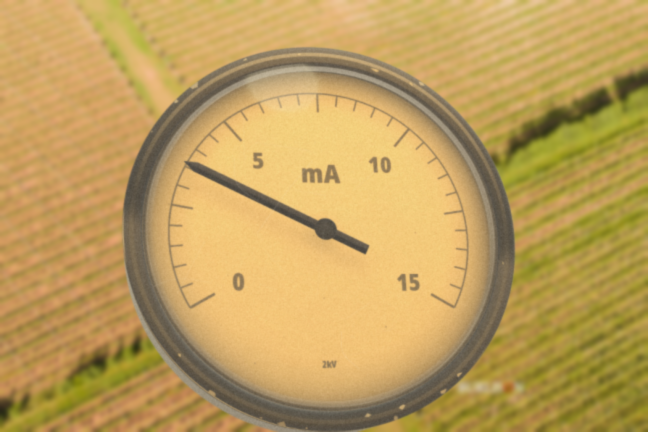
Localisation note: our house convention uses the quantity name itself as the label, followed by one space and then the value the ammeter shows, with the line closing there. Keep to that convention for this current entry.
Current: 3.5 mA
